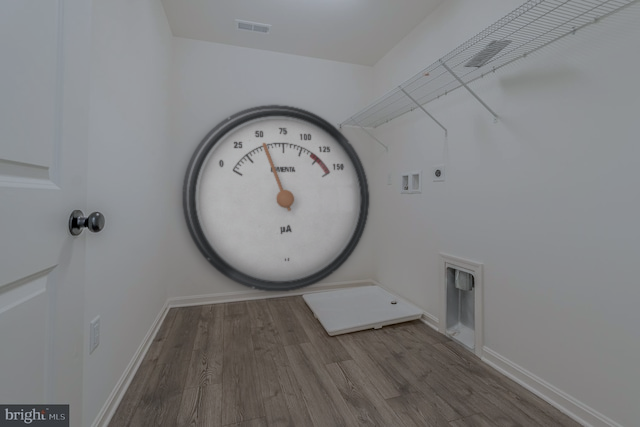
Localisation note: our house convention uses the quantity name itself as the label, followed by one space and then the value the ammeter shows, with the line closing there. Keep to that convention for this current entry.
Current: 50 µA
